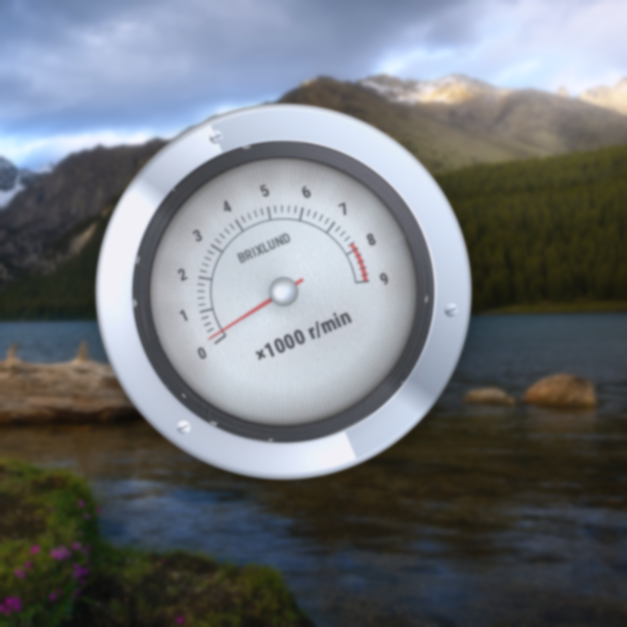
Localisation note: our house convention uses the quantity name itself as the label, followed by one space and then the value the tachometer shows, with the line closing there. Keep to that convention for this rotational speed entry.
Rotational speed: 200 rpm
